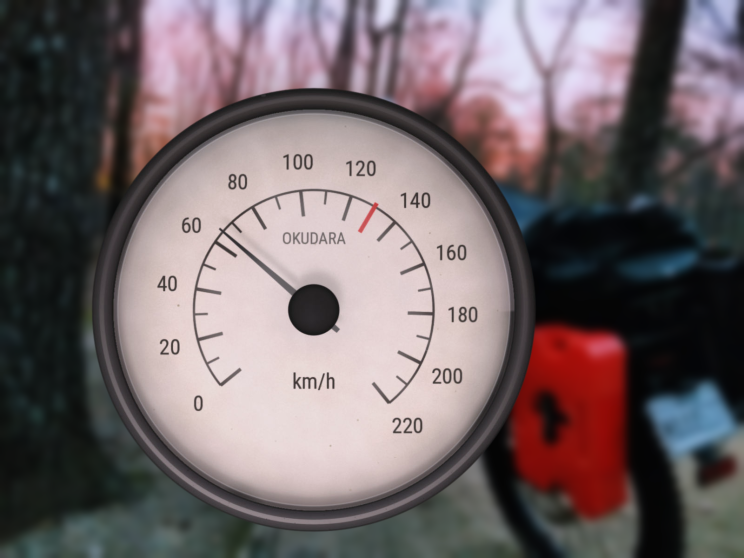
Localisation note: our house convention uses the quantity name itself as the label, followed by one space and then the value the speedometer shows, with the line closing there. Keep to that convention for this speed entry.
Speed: 65 km/h
